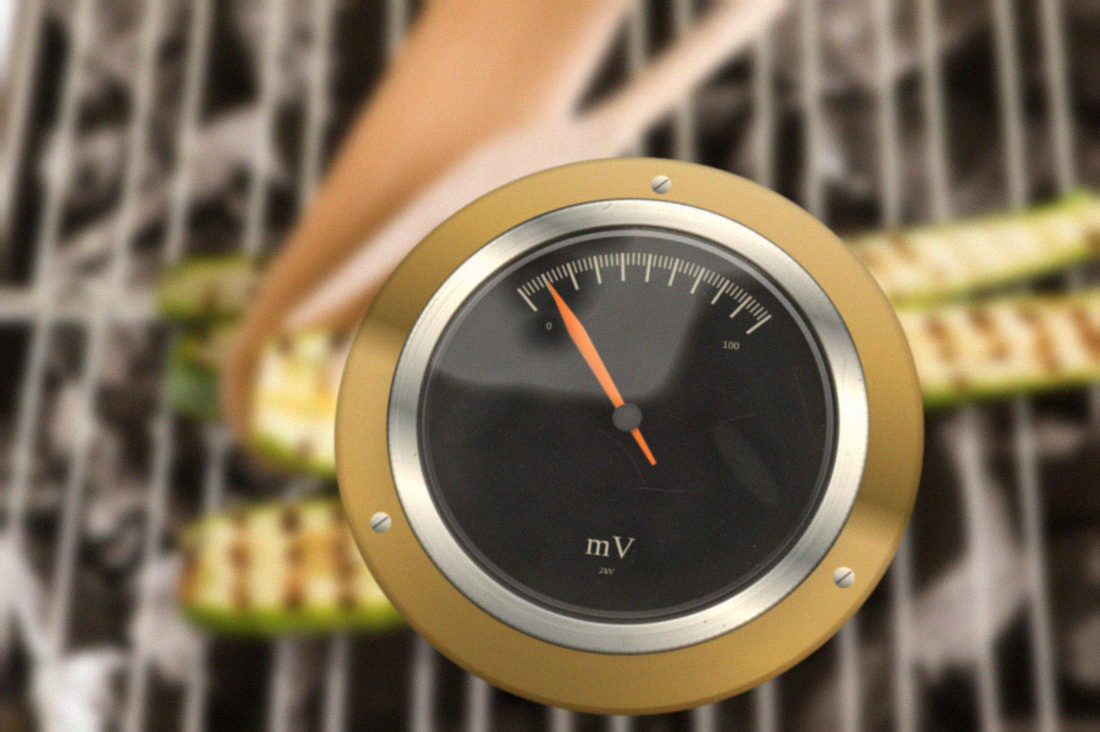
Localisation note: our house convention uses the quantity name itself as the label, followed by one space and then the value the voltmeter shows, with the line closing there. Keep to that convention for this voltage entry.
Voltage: 10 mV
